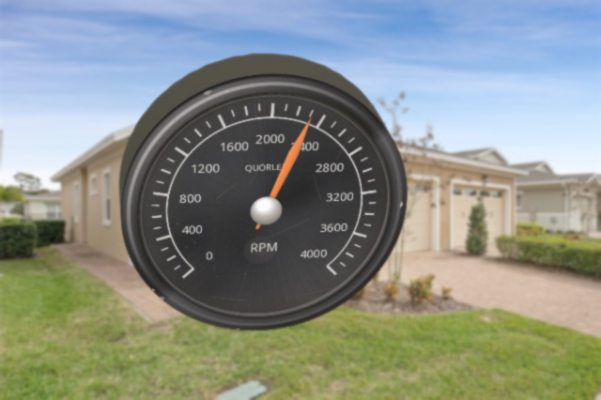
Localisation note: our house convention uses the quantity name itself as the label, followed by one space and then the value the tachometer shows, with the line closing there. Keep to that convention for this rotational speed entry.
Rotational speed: 2300 rpm
